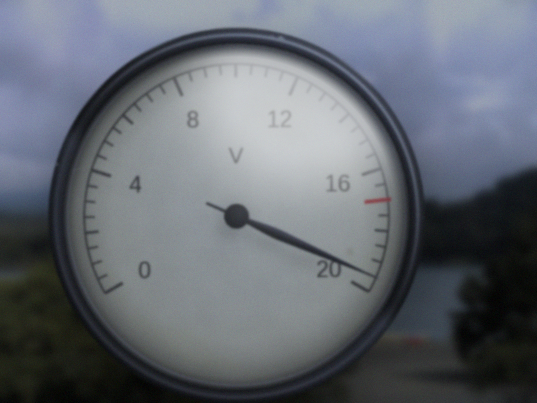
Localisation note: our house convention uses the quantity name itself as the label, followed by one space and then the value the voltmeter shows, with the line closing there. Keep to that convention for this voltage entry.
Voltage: 19.5 V
